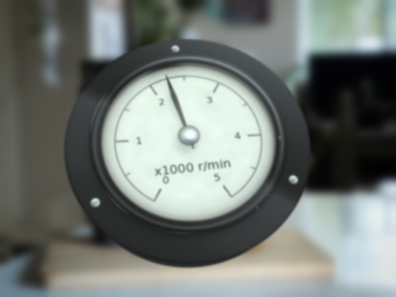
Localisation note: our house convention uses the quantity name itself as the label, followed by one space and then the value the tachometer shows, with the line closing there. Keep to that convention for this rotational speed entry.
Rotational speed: 2250 rpm
